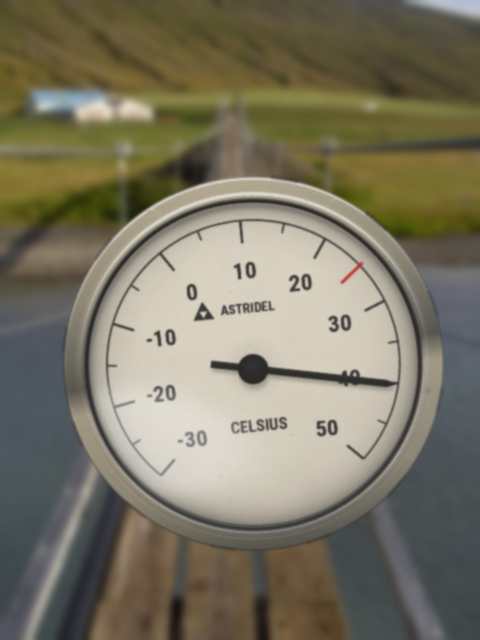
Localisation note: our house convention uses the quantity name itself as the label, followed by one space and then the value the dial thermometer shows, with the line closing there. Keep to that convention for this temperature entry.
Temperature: 40 °C
